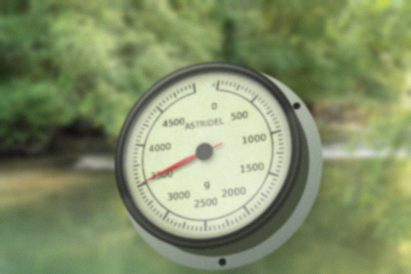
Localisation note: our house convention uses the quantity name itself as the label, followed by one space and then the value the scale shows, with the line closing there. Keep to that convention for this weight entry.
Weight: 3500 g
